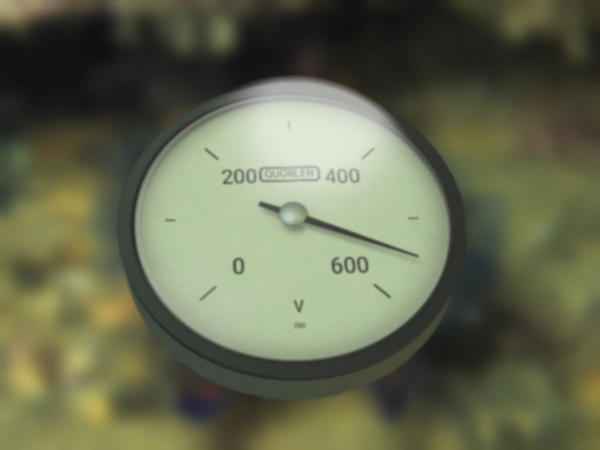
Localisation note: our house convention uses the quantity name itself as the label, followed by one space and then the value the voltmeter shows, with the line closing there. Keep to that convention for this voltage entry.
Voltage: 550 V
